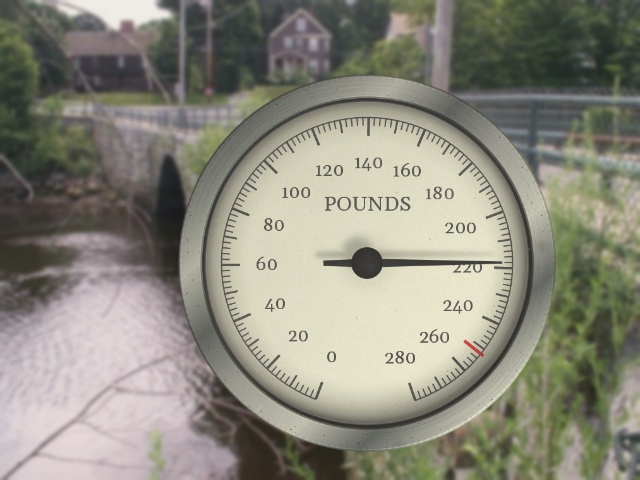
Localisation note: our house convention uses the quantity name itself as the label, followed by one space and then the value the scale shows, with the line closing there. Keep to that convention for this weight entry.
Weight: 218 lb
